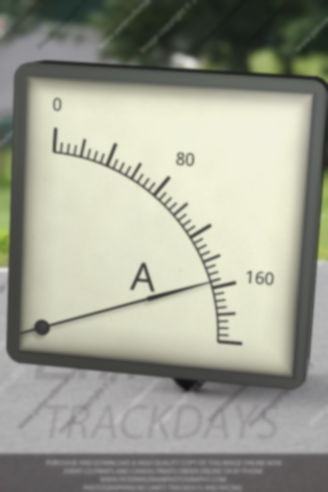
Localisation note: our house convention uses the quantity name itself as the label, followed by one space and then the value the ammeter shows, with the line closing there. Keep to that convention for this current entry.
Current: 155 A
